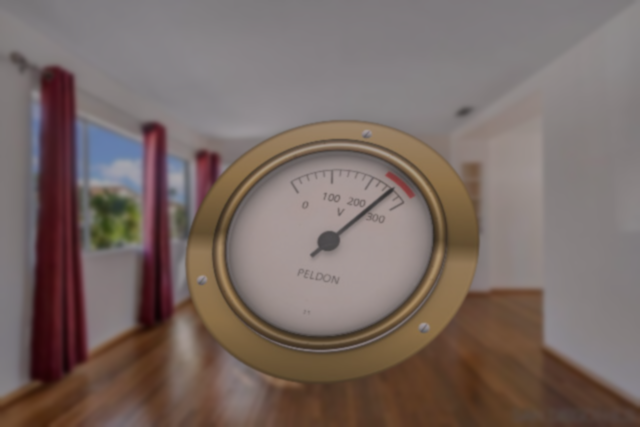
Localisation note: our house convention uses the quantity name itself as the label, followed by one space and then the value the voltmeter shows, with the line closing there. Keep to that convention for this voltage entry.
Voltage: 260 V
